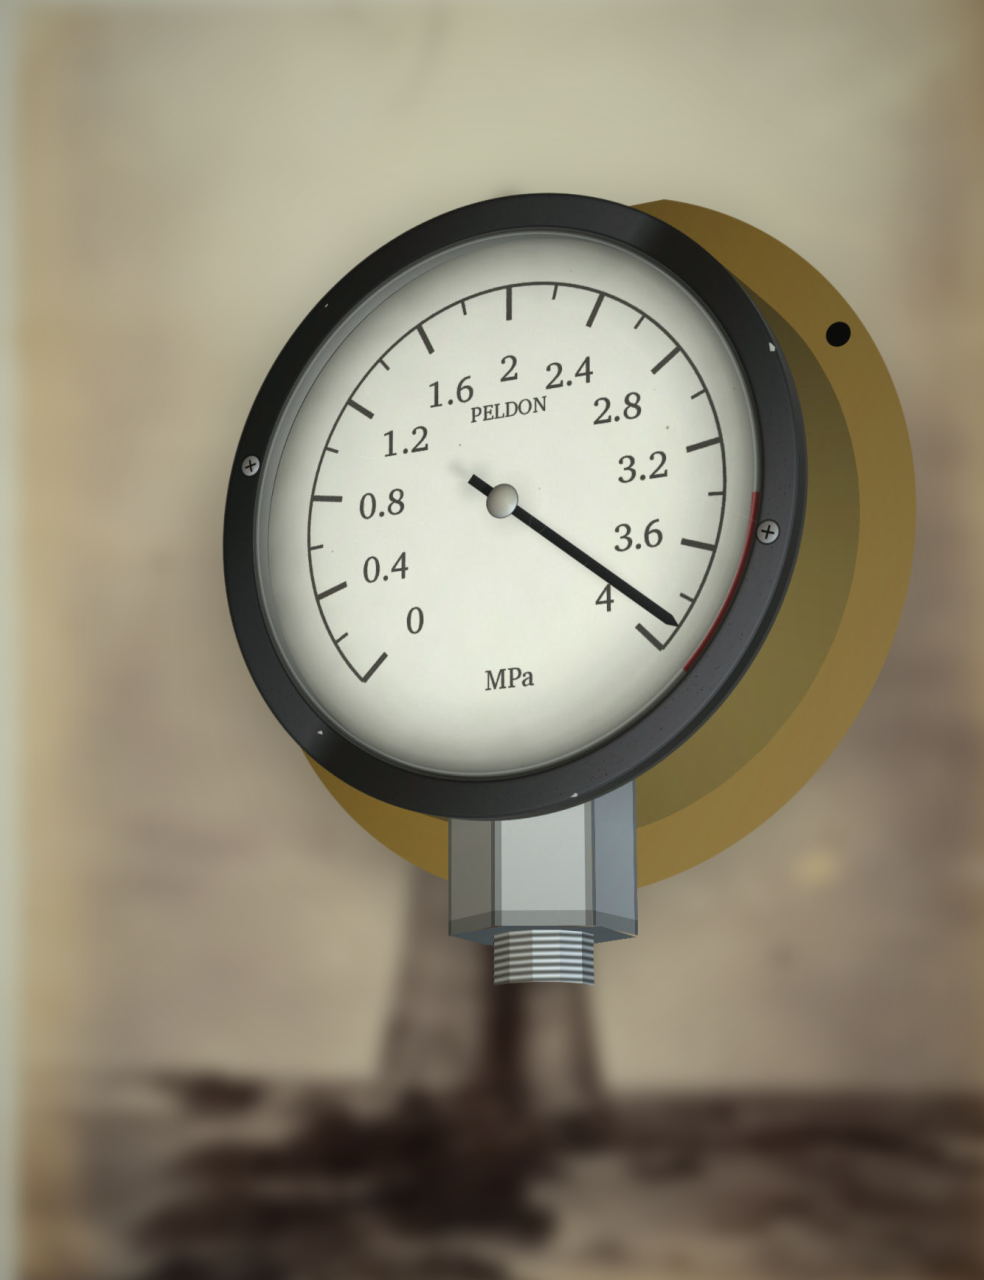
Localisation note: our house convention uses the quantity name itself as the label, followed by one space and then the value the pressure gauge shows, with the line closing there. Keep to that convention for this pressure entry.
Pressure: 3.9 MPa
